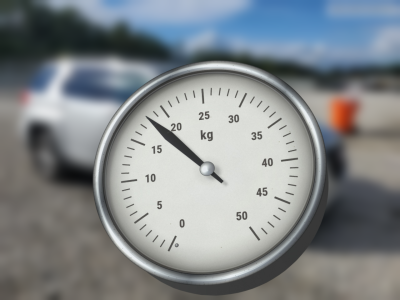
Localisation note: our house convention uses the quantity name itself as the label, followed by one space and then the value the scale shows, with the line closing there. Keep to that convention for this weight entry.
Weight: 18 kg
